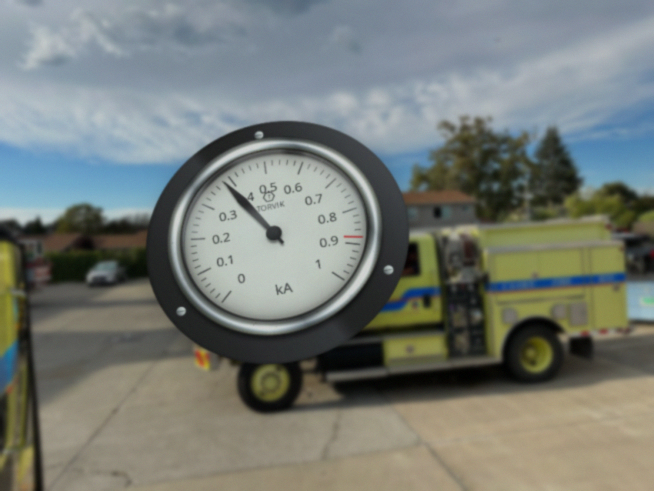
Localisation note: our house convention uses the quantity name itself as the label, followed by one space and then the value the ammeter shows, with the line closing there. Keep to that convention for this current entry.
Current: 0.38 kA
